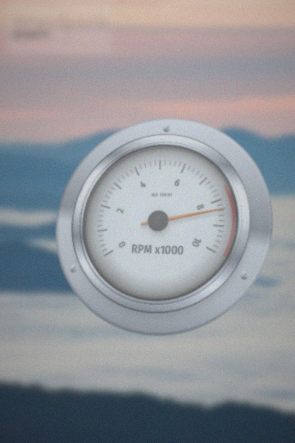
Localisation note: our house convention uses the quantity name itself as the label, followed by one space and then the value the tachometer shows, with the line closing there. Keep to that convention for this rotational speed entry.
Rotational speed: 8400 rpm
